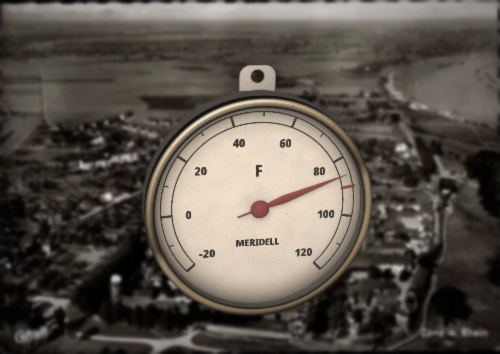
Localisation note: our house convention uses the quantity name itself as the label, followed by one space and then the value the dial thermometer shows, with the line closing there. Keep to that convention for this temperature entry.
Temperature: 85 °F
